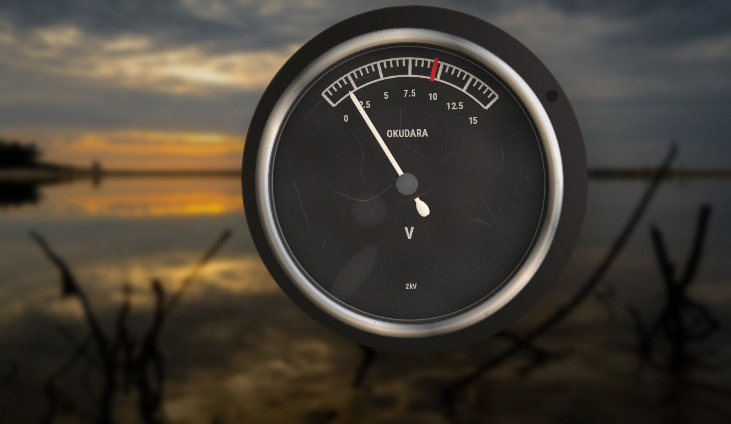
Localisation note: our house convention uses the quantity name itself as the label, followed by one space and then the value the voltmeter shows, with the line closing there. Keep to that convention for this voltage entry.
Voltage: 2 V
